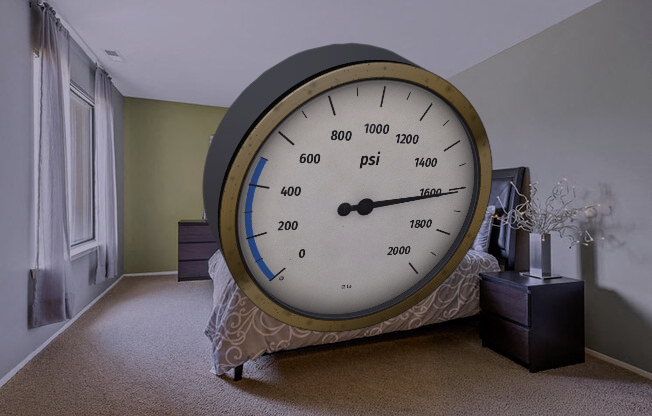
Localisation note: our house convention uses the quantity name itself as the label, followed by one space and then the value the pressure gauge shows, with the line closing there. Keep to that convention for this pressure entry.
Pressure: 1600 psi
